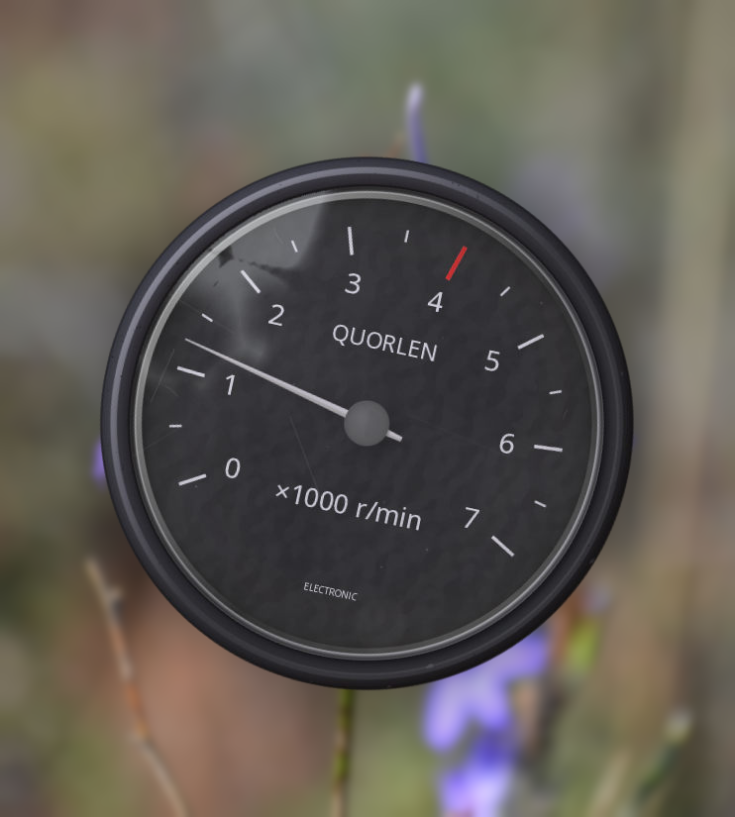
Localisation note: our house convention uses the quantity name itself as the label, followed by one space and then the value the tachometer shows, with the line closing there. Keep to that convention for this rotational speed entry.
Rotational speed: 1250 rpm
